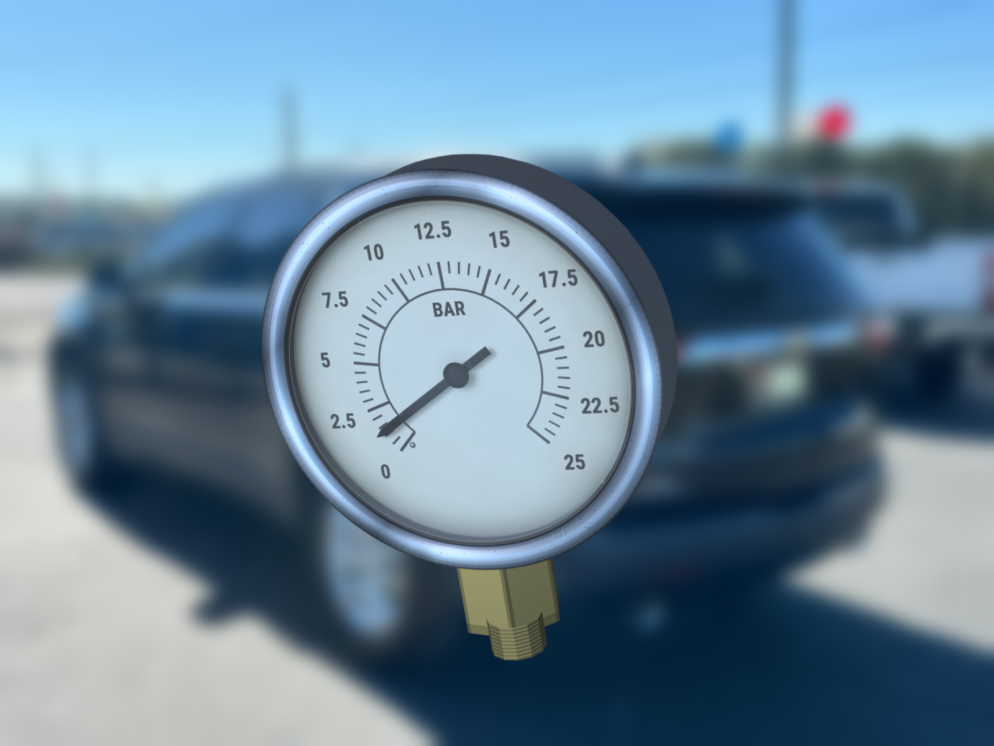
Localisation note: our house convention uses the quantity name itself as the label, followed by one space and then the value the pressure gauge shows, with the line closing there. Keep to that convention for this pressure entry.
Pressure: 1.25 bar
